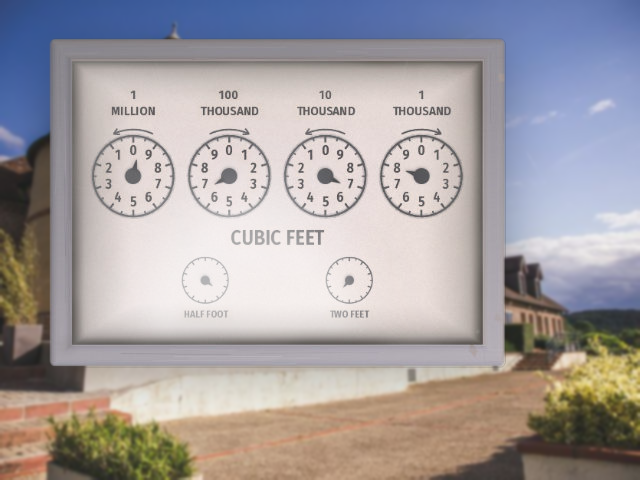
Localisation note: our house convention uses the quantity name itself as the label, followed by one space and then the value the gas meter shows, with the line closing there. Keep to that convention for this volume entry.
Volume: 966800 ft³
